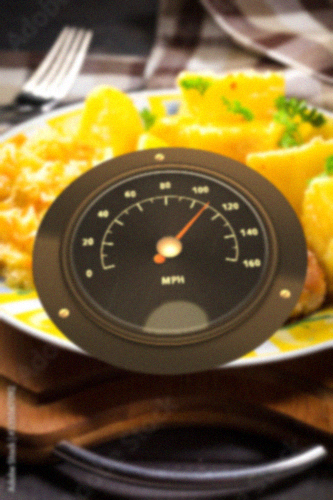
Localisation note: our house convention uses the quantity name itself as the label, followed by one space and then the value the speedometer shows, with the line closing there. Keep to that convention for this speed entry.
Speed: 110 mph
